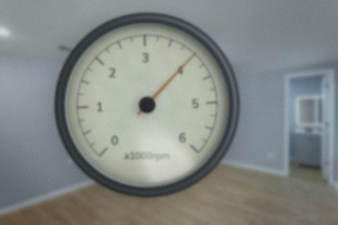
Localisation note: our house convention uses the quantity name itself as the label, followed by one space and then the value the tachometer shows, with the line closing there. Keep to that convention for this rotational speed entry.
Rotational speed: 4000 rpm
